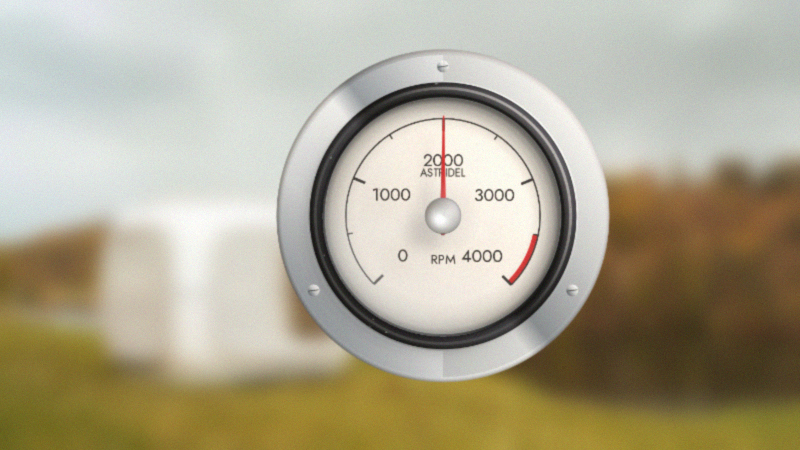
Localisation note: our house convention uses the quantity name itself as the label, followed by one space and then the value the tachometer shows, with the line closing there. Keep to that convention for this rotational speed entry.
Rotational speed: 2000 rpm
